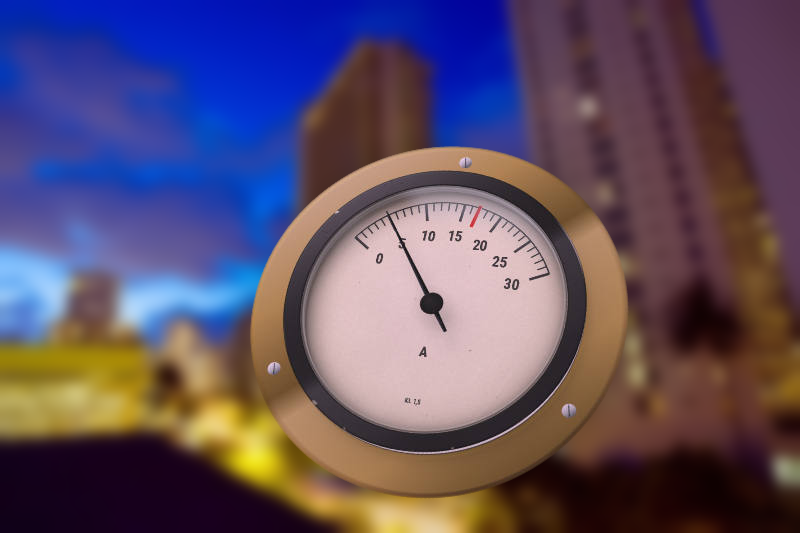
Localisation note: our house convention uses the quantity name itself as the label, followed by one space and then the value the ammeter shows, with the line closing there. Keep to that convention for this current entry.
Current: 5 A
